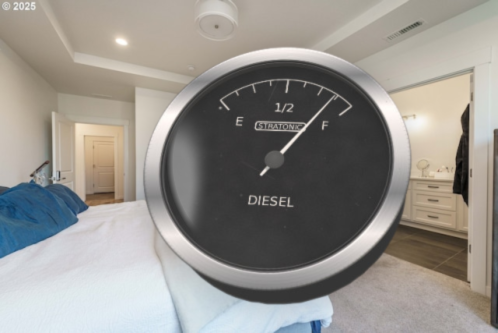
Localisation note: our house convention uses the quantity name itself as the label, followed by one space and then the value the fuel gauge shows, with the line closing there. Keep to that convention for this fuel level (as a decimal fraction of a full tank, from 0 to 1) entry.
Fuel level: 0.875
